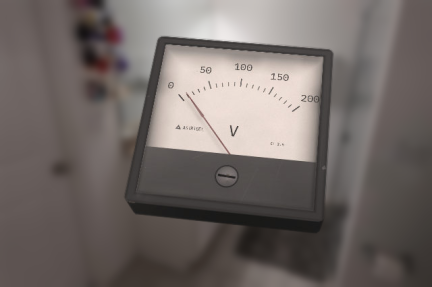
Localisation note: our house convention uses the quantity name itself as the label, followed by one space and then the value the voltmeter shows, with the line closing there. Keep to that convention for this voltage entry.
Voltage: 10 V
